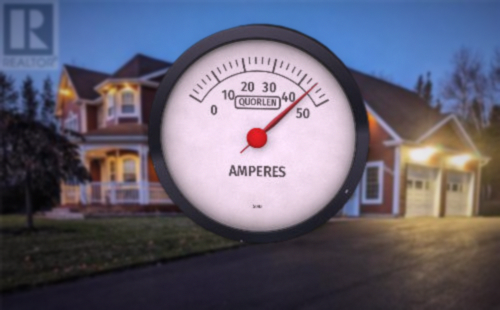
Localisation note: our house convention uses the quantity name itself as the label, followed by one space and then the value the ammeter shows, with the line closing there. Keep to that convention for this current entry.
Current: 44 A
